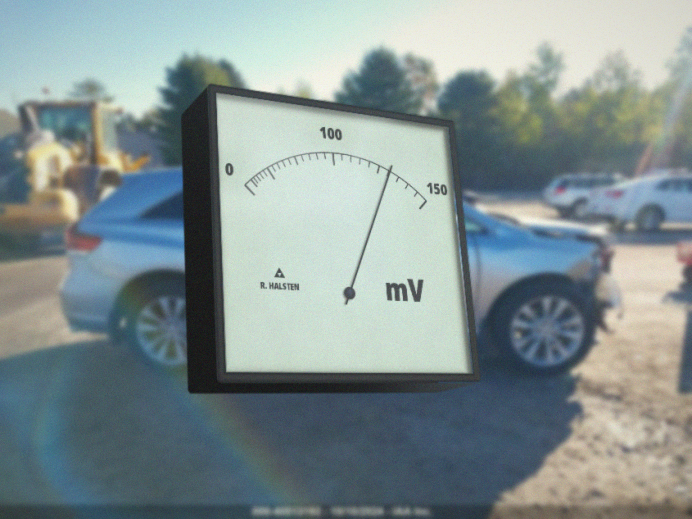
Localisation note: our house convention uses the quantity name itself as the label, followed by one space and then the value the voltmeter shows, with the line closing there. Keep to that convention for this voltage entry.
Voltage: 130 mV
